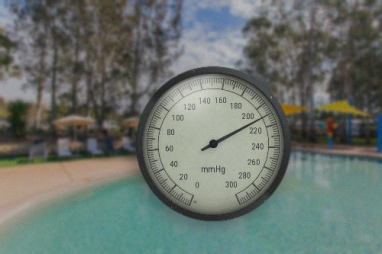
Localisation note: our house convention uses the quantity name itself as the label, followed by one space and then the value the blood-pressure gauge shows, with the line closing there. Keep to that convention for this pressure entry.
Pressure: 210 mmHg
